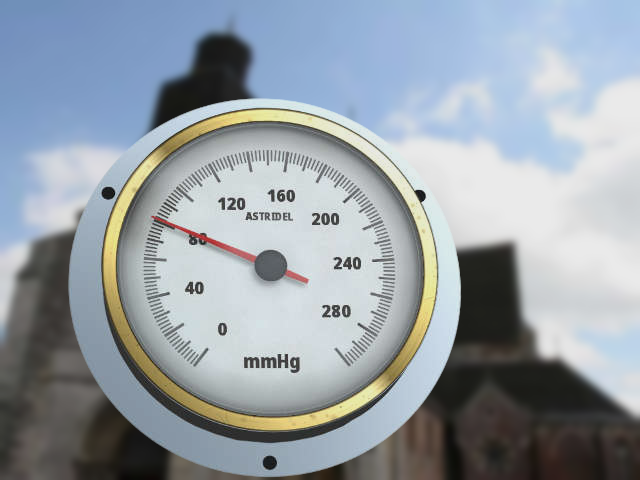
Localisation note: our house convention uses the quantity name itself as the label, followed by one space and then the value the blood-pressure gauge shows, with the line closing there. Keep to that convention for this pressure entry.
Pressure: 80 mmHg
